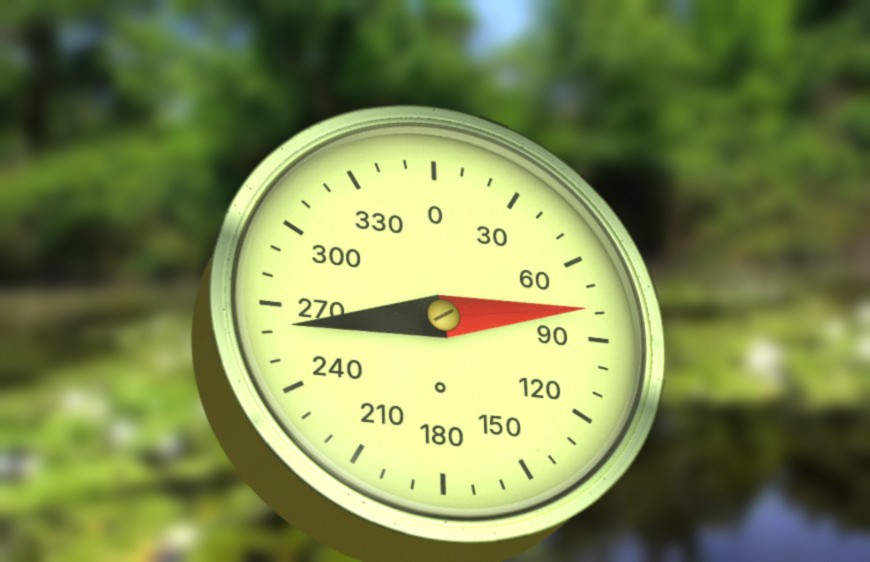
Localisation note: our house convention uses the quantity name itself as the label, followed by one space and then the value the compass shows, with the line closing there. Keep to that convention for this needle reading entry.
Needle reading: 80 °
